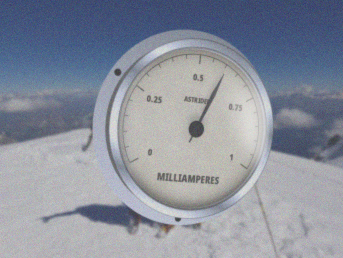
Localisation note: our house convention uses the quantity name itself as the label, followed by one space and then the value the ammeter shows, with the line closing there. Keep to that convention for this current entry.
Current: 0.6 mA
